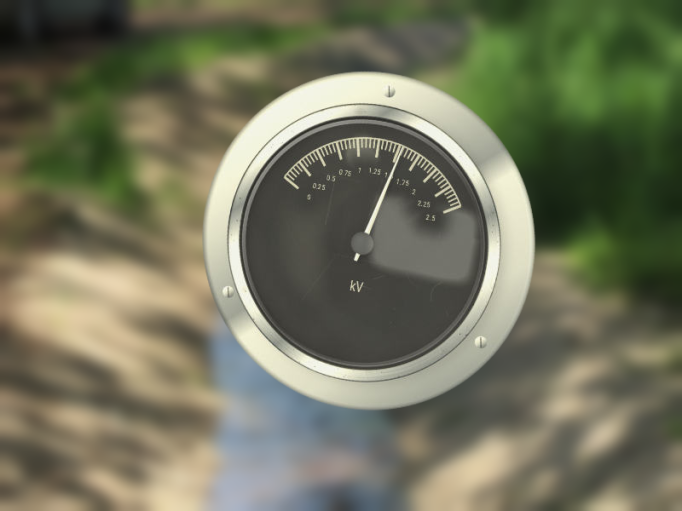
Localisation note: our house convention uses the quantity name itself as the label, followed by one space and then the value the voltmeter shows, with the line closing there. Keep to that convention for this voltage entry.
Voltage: 1.55 kV
